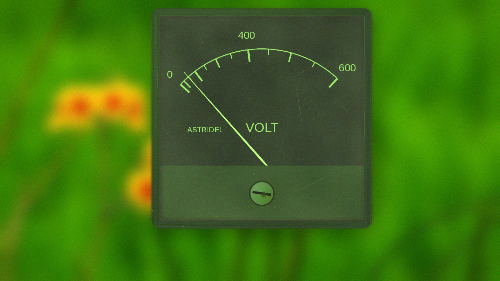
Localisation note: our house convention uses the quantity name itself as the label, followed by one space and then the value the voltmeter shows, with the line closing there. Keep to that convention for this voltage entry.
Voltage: 150 V
